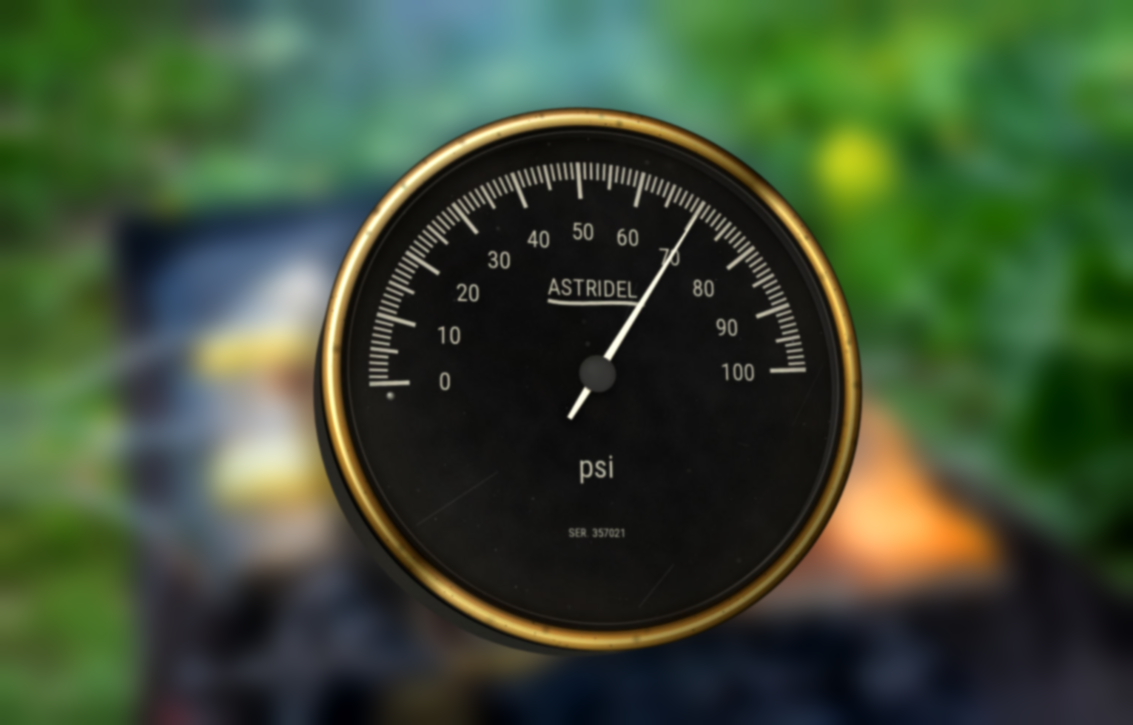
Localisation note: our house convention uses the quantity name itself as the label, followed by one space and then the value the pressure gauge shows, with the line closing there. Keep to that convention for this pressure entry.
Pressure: 70 psi
